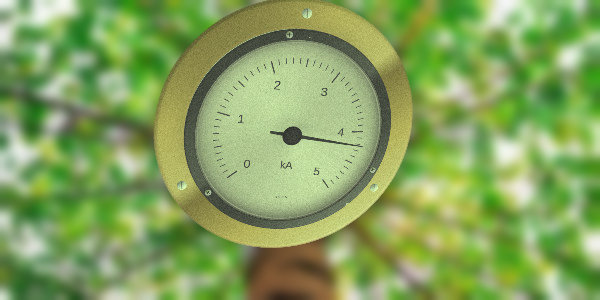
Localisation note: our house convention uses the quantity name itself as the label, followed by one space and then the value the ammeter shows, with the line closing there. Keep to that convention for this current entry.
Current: 4.2 kA
